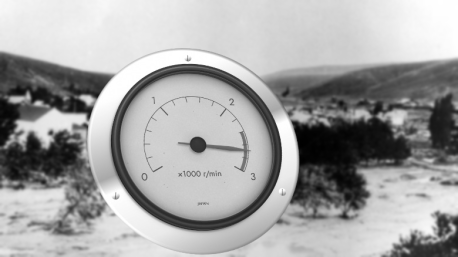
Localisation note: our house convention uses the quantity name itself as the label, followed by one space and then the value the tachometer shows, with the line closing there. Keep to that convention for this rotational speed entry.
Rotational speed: 2700 rpm
